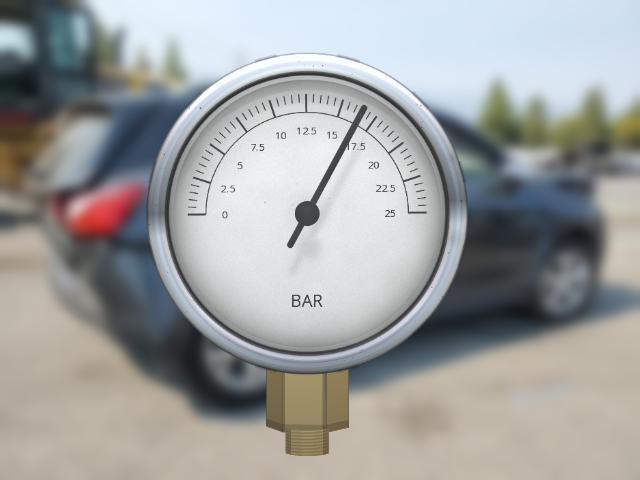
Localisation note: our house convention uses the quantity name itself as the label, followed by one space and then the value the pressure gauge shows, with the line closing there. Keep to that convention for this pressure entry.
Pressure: 16.5 bar
